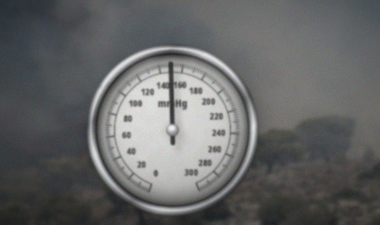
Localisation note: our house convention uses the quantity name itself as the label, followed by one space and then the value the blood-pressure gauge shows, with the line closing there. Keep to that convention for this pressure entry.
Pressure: 150 mmHg
